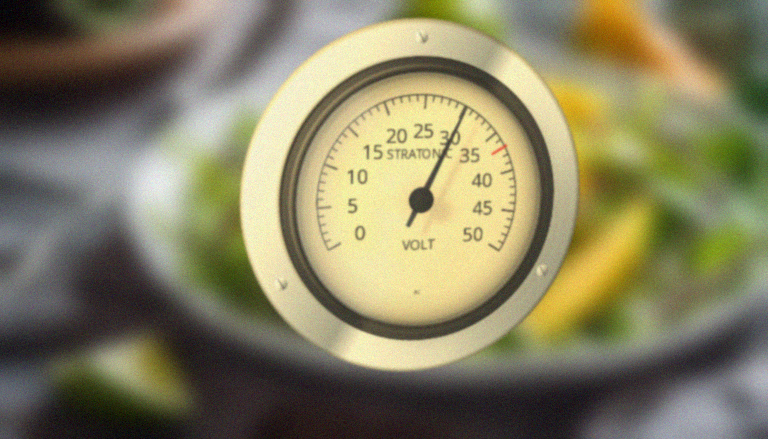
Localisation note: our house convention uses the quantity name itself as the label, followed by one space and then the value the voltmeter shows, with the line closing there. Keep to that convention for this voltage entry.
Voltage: 30 V
